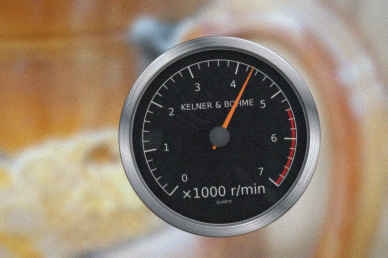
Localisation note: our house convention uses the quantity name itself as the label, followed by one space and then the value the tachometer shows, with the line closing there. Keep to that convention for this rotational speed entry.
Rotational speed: 4300 rpm
